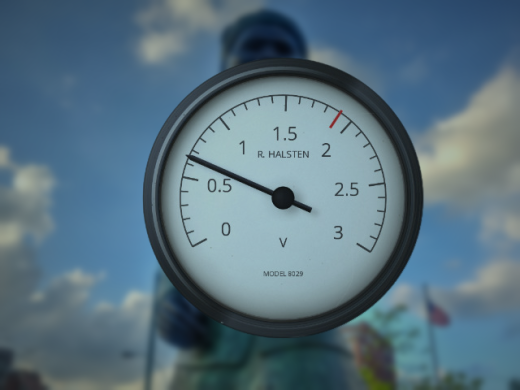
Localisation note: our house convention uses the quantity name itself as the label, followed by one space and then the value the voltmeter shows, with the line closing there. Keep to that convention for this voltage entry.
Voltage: 0.65 V
